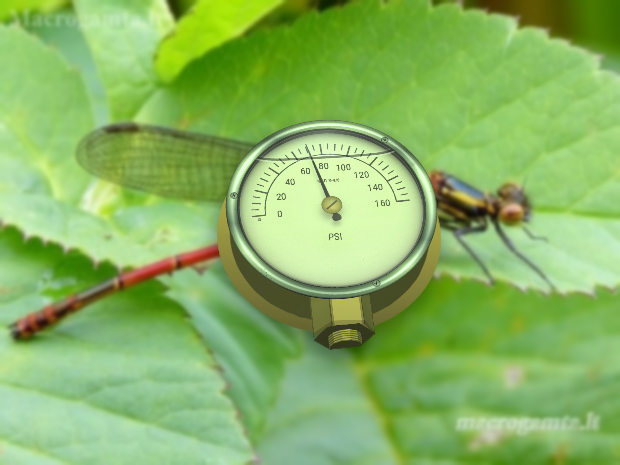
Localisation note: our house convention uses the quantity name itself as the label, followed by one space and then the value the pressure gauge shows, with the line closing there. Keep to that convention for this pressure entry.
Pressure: 70 psi
